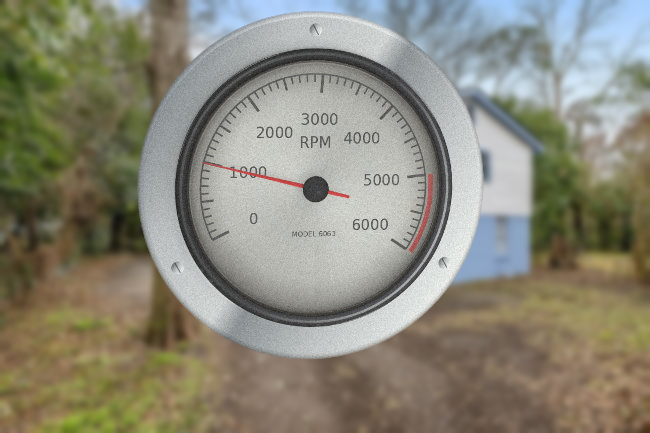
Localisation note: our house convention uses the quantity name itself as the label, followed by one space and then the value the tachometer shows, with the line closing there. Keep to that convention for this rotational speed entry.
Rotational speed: 1000 rpm
